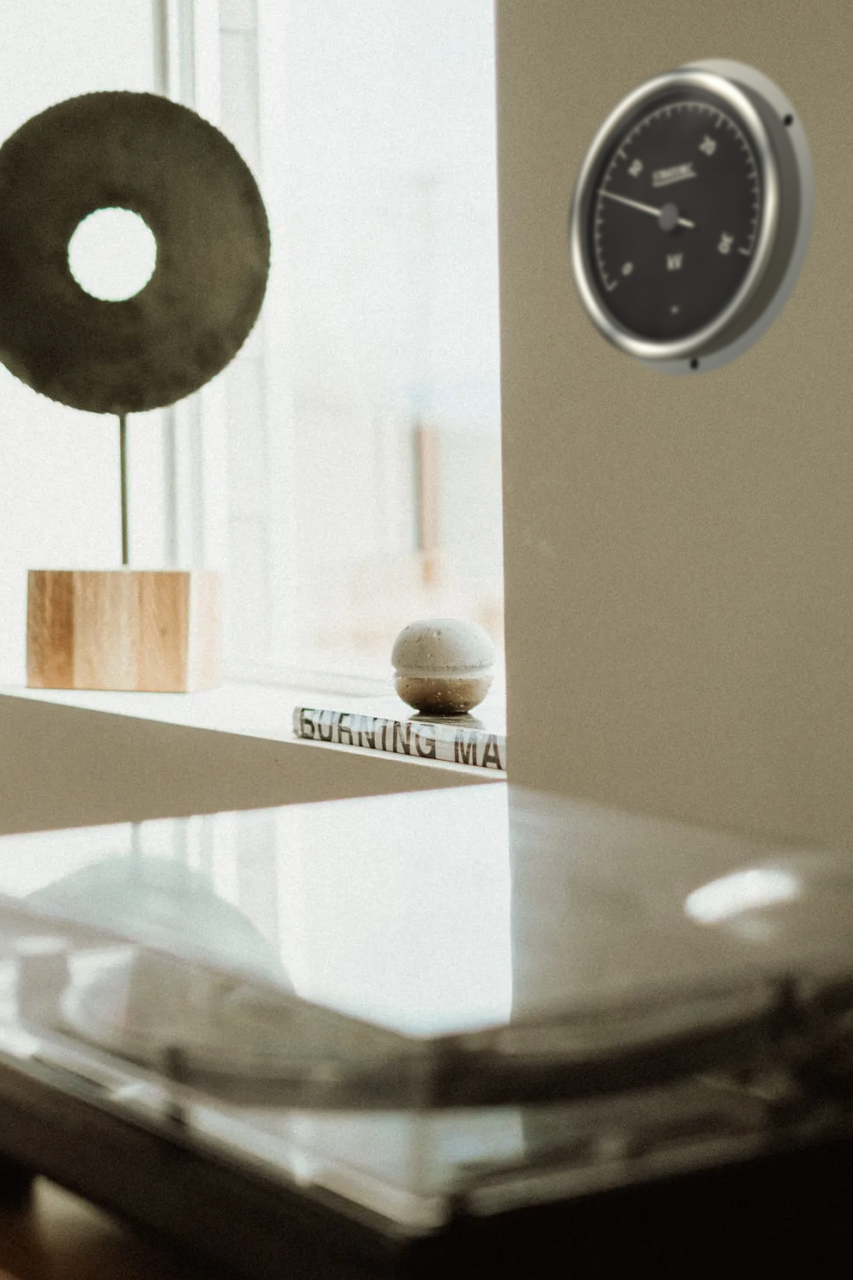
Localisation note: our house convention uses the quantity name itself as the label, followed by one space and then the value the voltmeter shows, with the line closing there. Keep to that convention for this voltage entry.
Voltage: 7 kV
